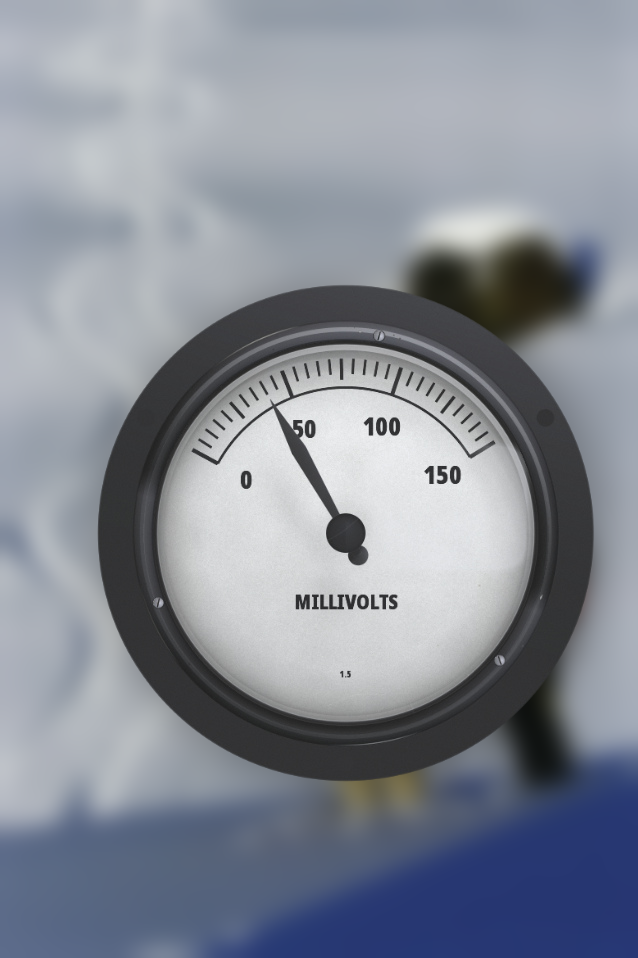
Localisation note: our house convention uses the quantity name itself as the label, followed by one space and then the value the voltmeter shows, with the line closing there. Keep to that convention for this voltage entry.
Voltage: 40 mV
